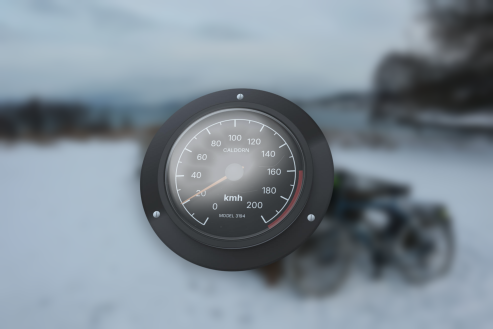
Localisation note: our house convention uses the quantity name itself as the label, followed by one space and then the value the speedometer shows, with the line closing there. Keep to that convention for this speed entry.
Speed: 20 km/h
